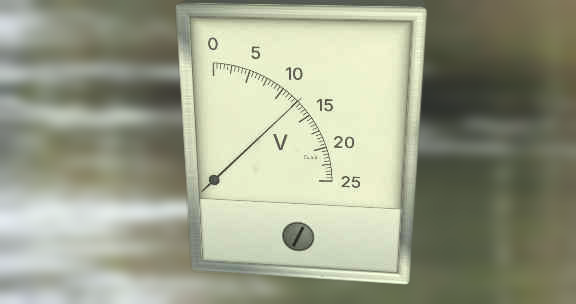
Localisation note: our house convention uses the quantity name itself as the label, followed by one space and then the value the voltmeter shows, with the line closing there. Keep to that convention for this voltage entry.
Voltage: 12.5 V
